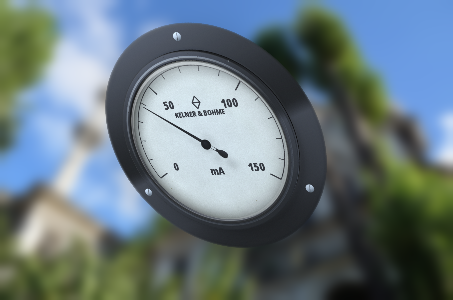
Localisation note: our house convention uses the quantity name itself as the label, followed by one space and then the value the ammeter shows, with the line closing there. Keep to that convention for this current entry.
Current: 40 mA
